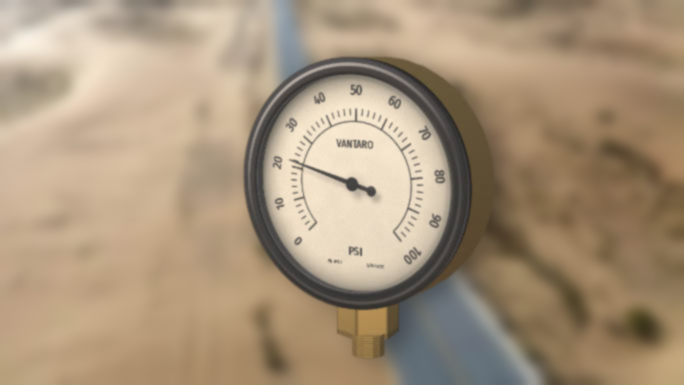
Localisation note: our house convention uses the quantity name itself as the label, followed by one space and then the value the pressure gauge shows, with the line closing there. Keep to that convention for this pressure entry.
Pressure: 22 psi
